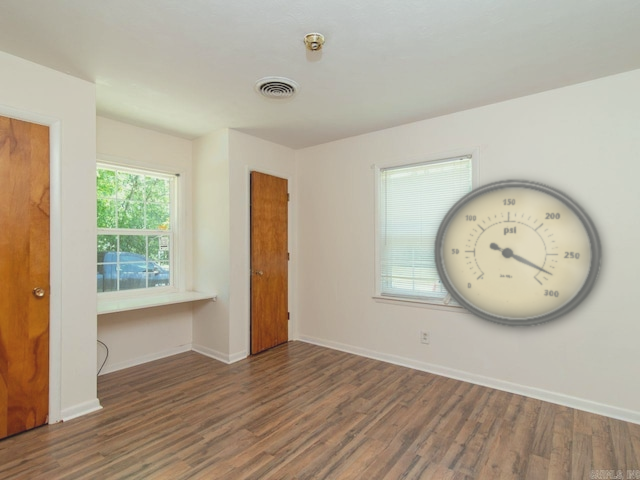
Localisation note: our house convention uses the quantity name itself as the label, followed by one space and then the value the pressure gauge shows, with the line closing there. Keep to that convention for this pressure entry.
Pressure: 280 psi
